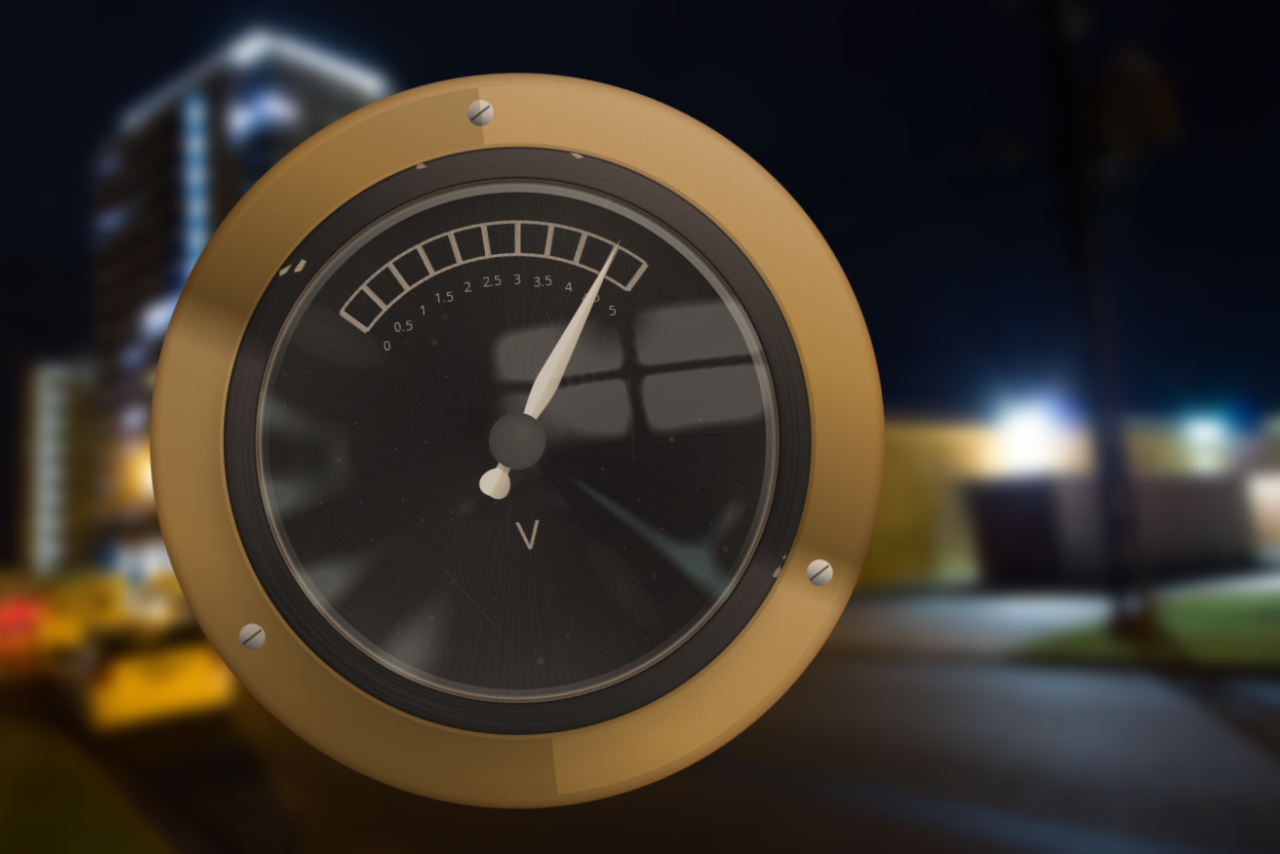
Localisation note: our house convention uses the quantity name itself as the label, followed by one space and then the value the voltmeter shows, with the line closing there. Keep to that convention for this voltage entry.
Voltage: 4.5 V
